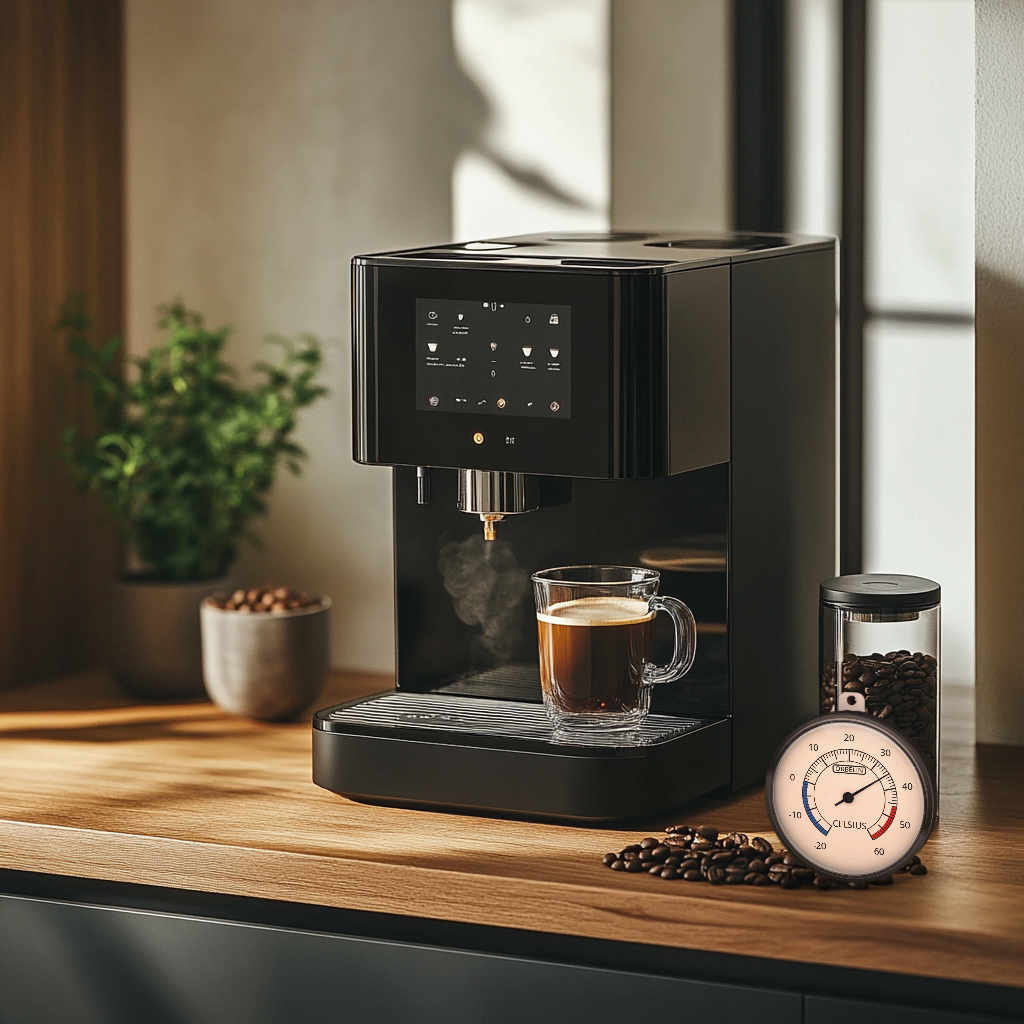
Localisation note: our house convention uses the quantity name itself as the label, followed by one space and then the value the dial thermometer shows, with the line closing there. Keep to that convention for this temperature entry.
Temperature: 35 °C
